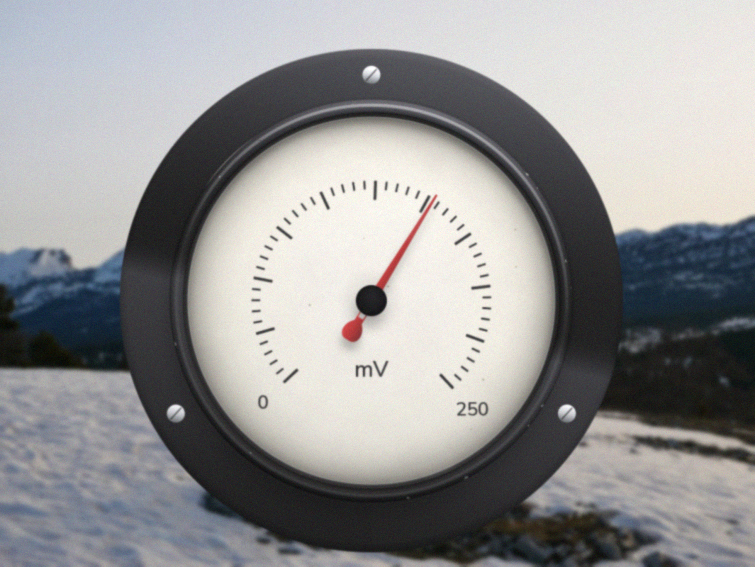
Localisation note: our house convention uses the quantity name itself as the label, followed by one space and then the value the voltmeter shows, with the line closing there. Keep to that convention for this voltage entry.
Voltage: 152.5 mV
